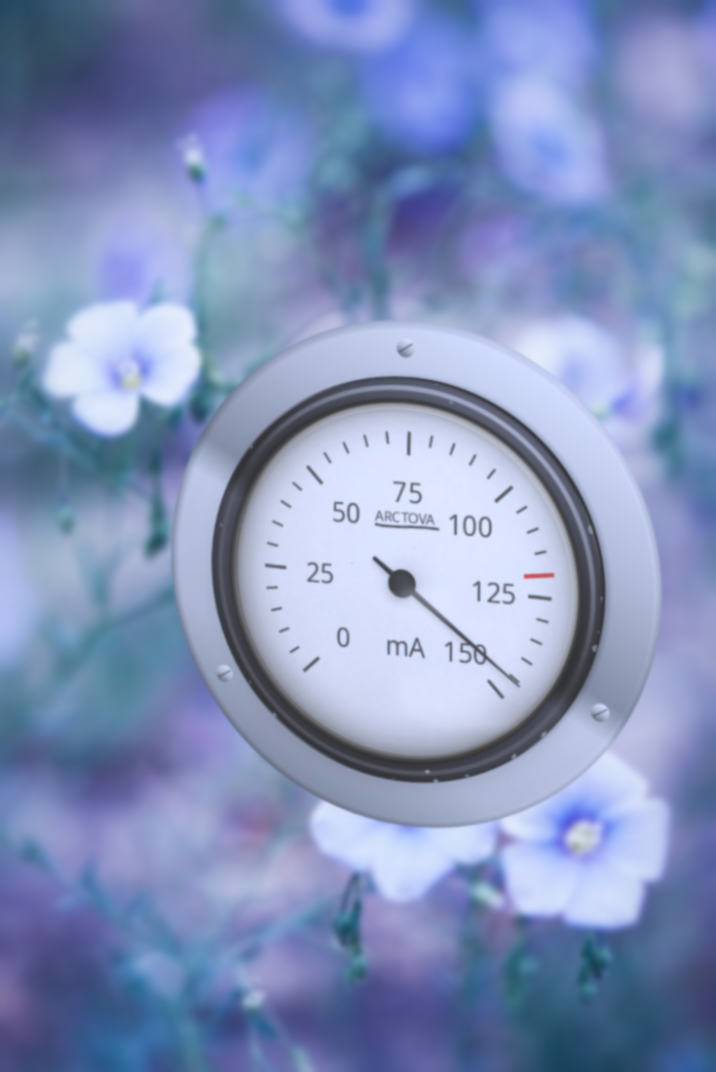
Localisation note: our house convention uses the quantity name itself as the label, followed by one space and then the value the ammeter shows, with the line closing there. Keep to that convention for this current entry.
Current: 145 mA
